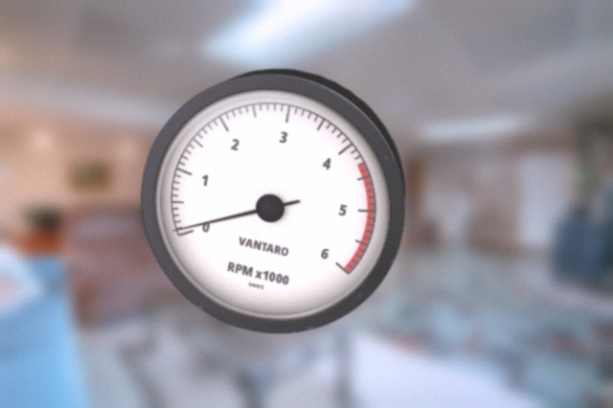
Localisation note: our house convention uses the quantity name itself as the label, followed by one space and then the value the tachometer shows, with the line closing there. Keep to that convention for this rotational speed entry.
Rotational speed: 100 rpm
